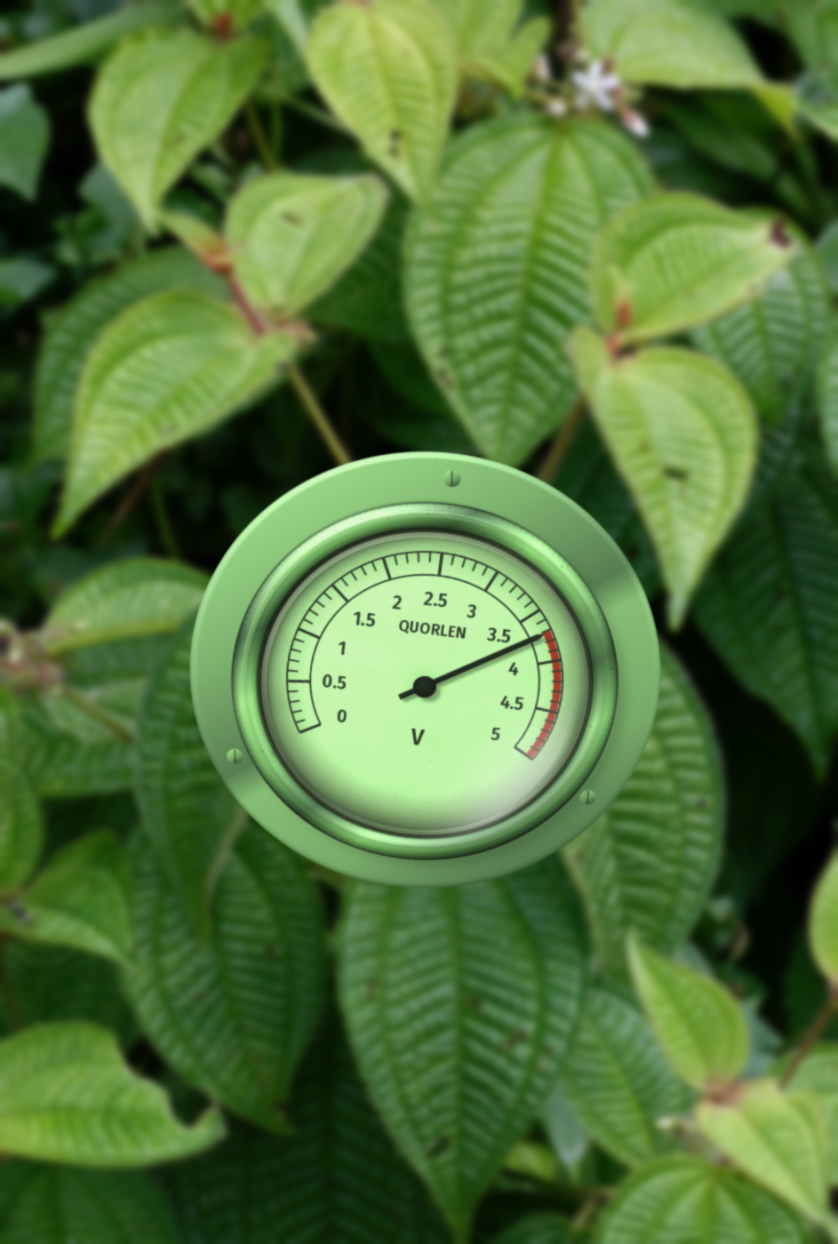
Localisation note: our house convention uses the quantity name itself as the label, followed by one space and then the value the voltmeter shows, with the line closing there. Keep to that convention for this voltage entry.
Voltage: 3.7 V
